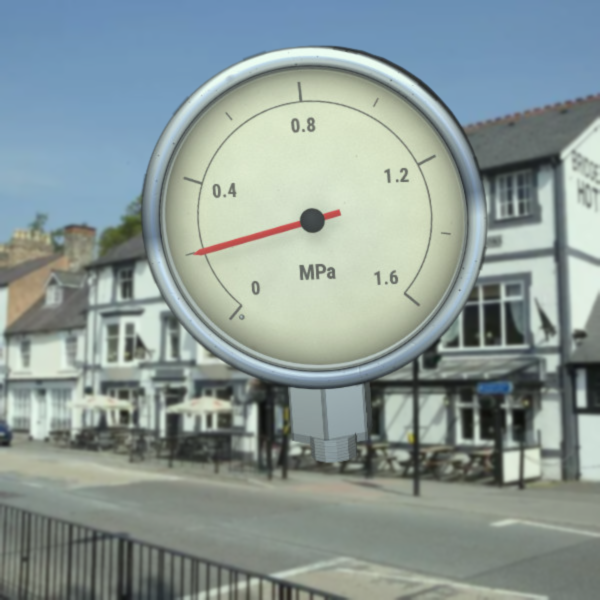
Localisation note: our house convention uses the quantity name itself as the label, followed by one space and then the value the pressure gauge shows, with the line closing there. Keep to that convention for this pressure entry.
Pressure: 0.2 MPa
